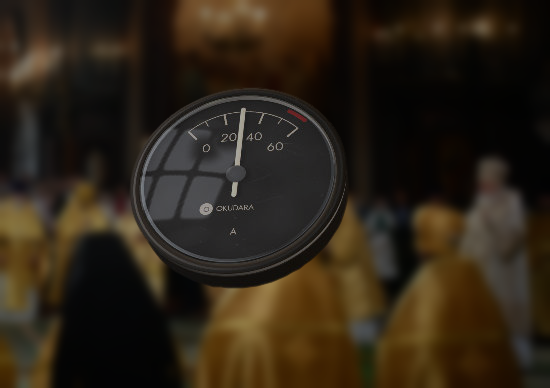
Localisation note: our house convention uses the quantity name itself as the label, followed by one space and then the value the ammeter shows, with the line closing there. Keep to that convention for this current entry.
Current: 30 A
